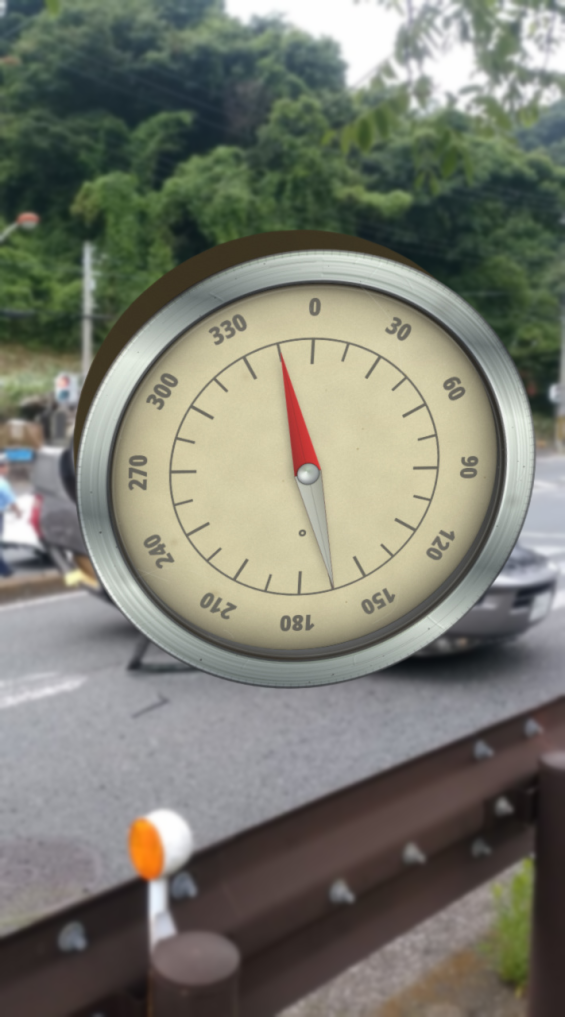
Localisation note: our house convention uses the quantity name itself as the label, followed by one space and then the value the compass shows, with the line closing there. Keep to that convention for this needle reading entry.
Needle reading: 345 °
